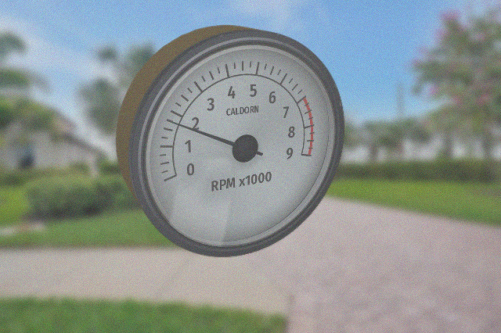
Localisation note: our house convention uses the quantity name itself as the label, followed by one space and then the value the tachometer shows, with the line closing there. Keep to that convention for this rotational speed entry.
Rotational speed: 1750 rpm
